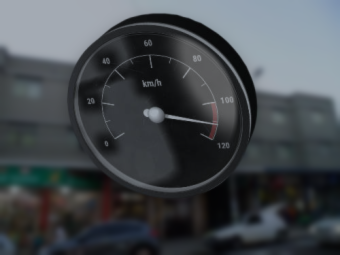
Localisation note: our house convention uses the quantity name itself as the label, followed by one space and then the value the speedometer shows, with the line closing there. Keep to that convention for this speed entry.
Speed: 110 km/h
